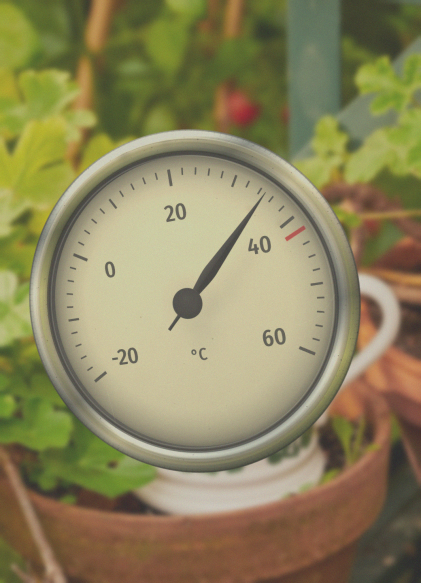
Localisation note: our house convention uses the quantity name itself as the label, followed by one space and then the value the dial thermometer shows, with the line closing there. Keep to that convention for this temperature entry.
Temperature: 35 °C
